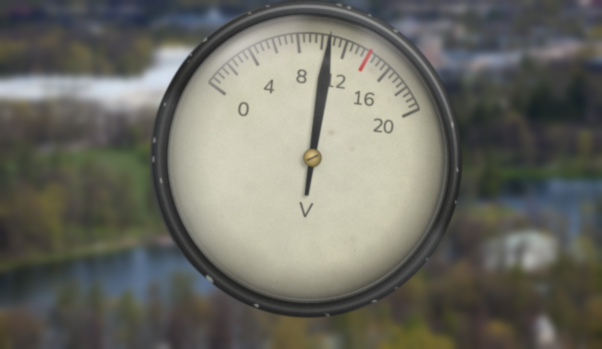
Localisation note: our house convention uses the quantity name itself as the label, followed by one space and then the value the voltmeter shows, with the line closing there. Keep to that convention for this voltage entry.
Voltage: 10.5 V
